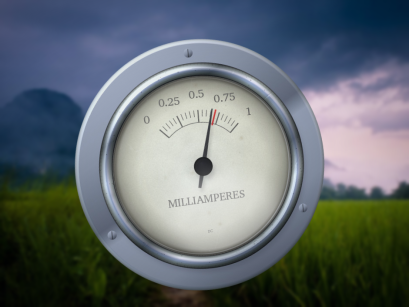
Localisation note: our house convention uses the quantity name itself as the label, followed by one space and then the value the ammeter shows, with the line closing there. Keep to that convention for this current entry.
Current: 0.65 mA
